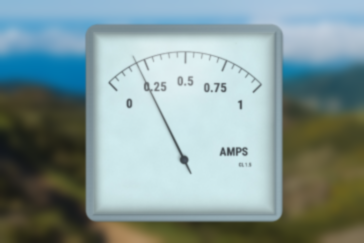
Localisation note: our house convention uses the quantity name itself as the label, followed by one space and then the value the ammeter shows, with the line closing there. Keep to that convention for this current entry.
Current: 0.2 A
